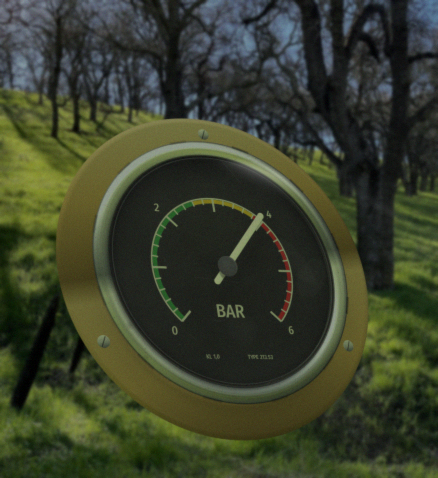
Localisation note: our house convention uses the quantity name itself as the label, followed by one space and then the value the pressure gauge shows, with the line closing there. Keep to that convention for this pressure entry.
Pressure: 3.9 bar
